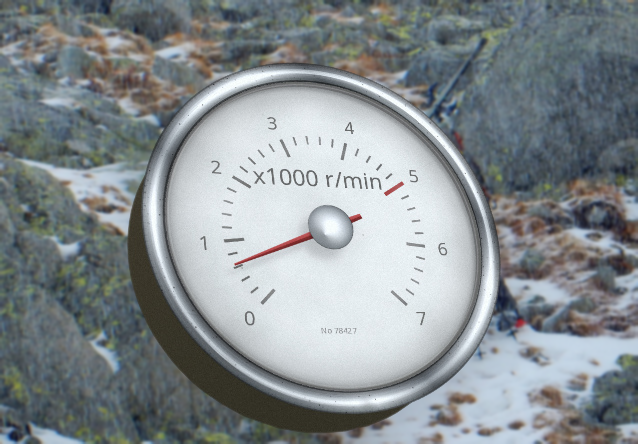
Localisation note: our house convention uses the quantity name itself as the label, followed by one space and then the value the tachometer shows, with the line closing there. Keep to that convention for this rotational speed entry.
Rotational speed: 600 rpm
